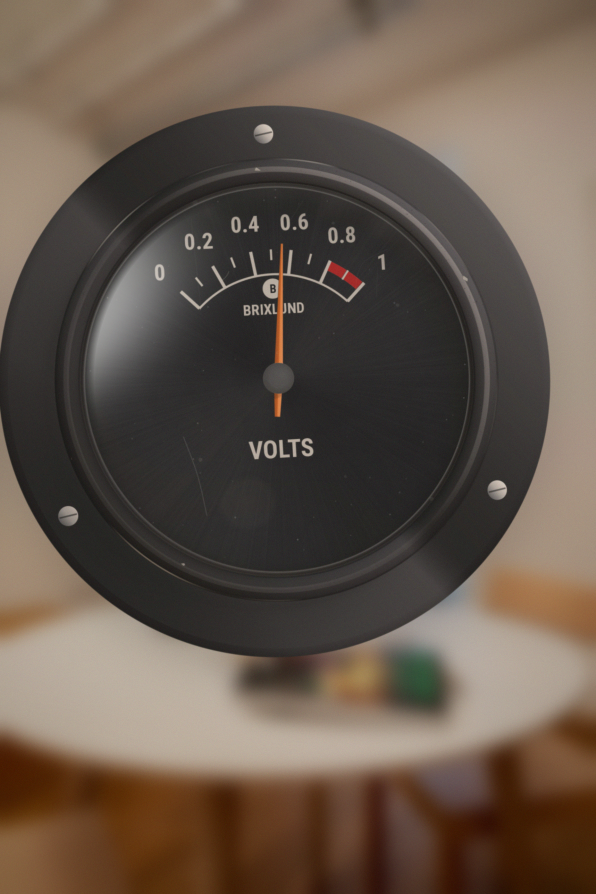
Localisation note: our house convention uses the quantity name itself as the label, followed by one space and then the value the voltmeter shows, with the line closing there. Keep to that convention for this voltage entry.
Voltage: 0.55 V
